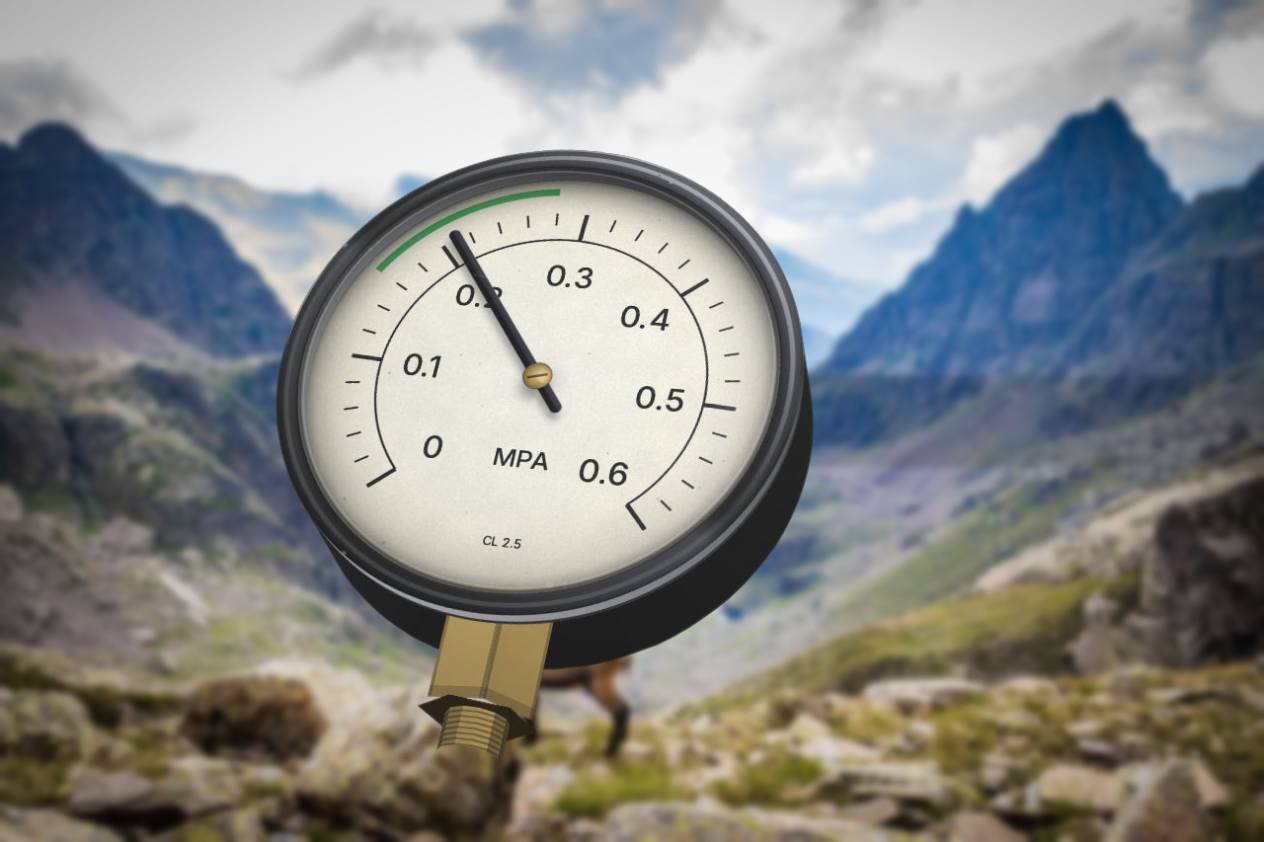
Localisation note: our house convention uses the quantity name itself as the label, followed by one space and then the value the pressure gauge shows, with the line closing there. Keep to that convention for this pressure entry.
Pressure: 0.21 MPa
